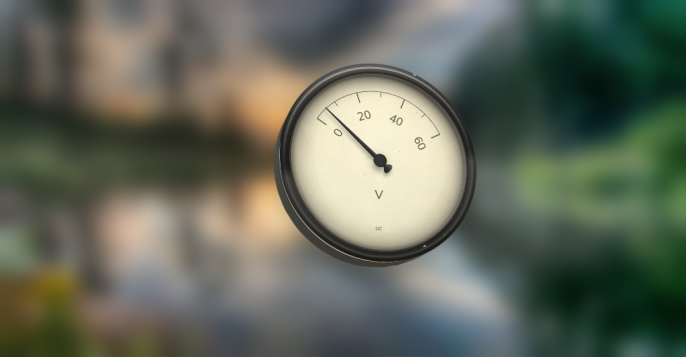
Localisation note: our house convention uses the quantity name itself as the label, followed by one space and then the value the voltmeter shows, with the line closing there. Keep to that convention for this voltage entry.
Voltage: 5 V
